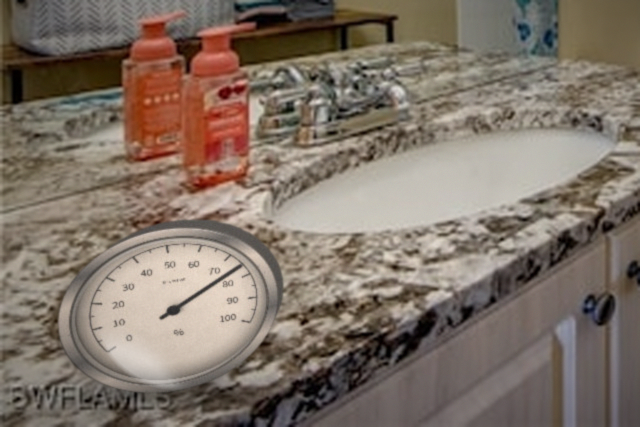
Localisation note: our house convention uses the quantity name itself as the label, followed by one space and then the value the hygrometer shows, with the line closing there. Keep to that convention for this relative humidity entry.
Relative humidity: 75 %
